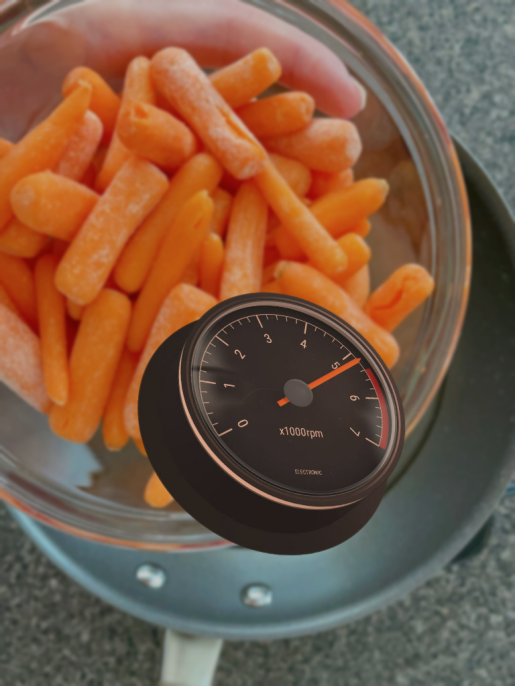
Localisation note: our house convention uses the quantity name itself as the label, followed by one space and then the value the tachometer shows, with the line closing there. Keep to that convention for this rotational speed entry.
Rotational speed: 5200 rpm
